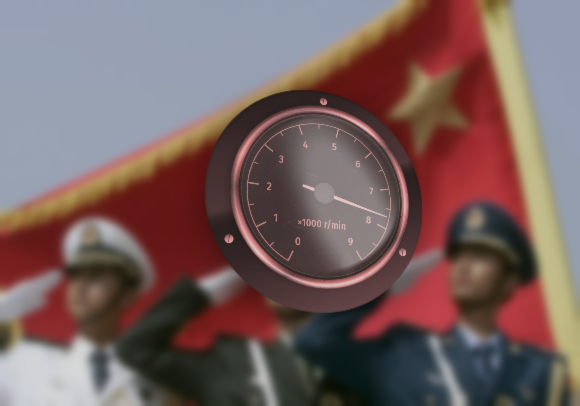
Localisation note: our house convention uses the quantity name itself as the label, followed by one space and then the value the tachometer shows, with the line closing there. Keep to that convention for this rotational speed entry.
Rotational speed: 7750 rpm
